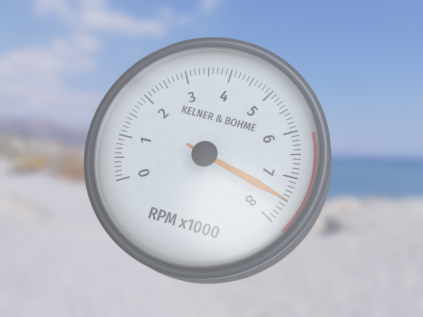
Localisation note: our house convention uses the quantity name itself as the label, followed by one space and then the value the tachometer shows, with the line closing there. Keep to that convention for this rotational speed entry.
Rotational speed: 7500 rpm
